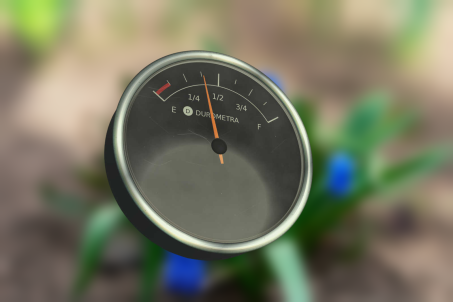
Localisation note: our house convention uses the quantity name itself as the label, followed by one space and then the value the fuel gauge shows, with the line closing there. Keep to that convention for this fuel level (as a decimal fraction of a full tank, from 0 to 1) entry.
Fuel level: 0.375
